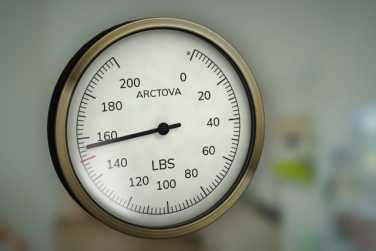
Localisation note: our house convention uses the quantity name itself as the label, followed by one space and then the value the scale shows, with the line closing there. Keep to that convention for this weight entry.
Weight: 156 lb
